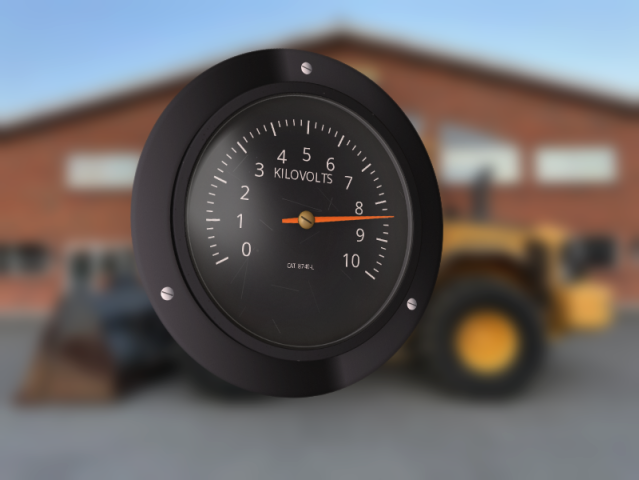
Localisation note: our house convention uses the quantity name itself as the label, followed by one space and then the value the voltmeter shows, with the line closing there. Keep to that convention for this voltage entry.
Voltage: 8.4 kV
